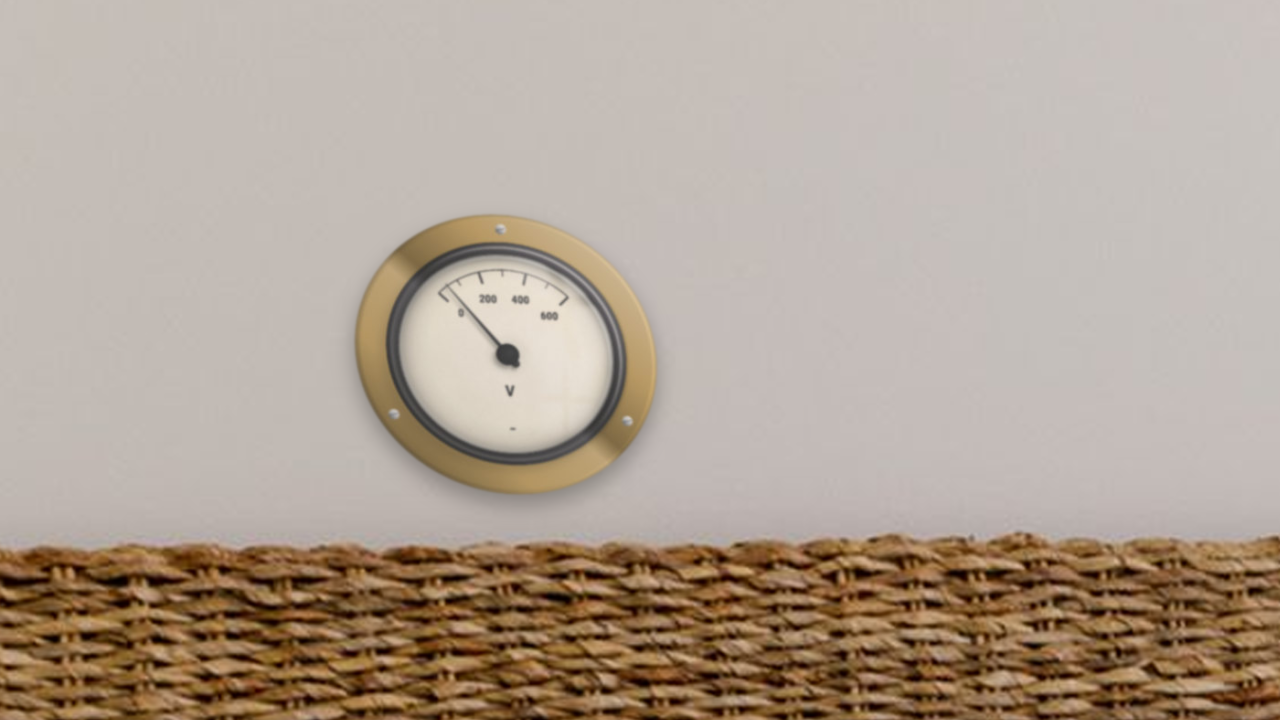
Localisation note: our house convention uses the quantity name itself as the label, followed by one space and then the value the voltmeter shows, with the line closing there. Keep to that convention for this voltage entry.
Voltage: 50 V
